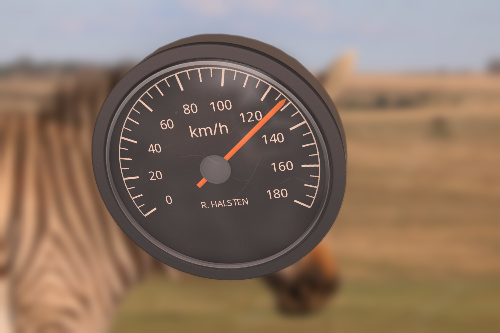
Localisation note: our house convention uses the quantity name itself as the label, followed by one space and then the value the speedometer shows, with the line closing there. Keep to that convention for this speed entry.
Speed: 127.5 km/h
